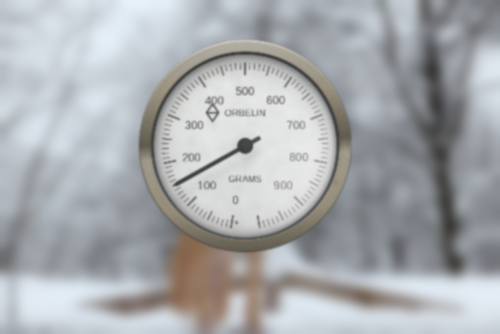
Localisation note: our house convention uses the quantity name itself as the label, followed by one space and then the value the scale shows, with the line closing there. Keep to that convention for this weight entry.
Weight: 150 g
